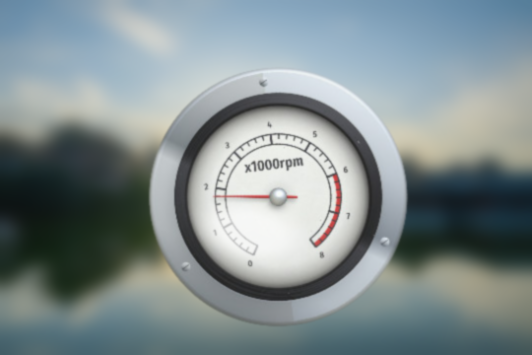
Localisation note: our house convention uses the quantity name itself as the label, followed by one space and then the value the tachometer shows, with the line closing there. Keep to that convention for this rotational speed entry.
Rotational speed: 1800 rpm
